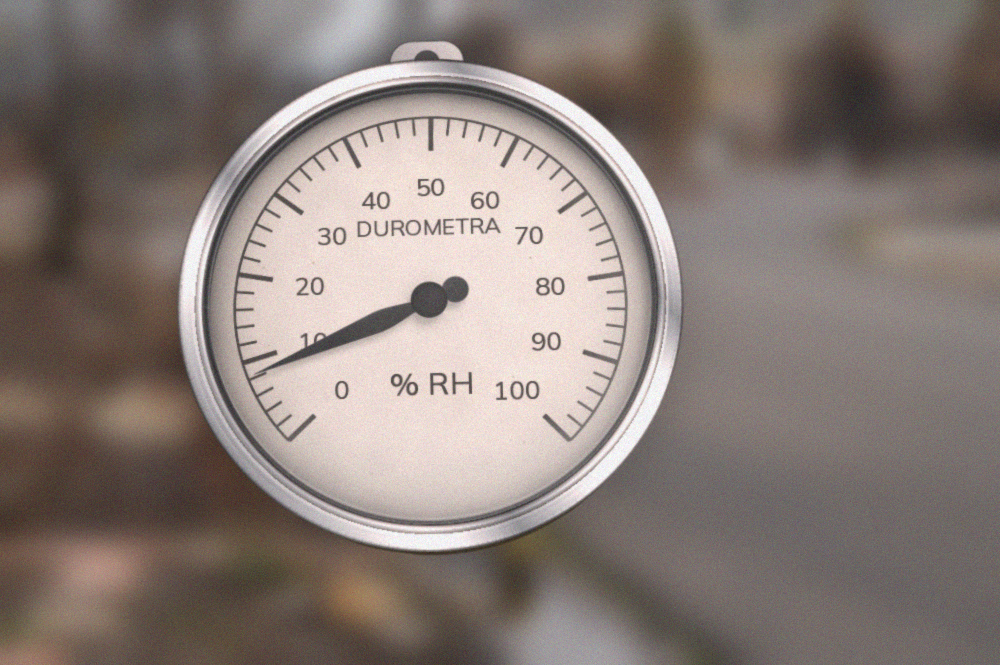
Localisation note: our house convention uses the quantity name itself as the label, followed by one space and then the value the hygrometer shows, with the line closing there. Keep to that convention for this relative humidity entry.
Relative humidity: 8 %
